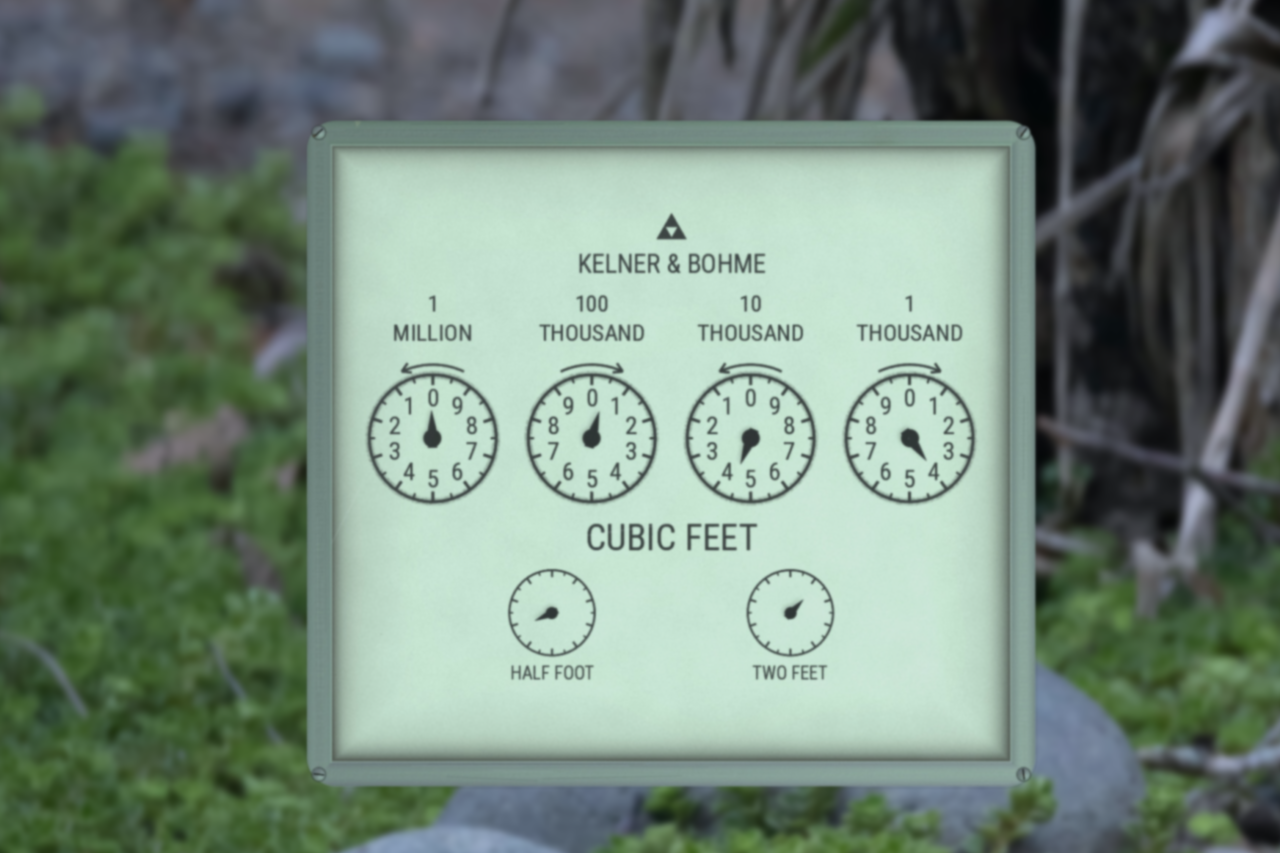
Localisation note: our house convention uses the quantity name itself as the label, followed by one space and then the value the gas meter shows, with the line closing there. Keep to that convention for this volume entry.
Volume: 4400 ft³
